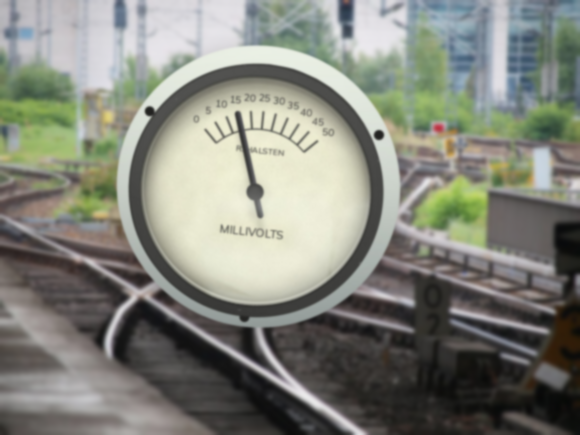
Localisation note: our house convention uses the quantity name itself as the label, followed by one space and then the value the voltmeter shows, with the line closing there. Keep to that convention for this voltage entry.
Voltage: 15 mV
